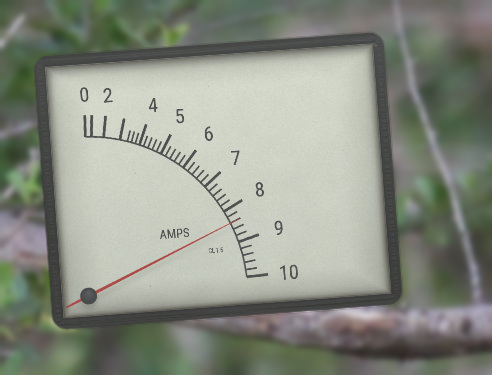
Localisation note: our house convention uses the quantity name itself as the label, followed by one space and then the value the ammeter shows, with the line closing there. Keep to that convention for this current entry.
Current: 8.4 A
